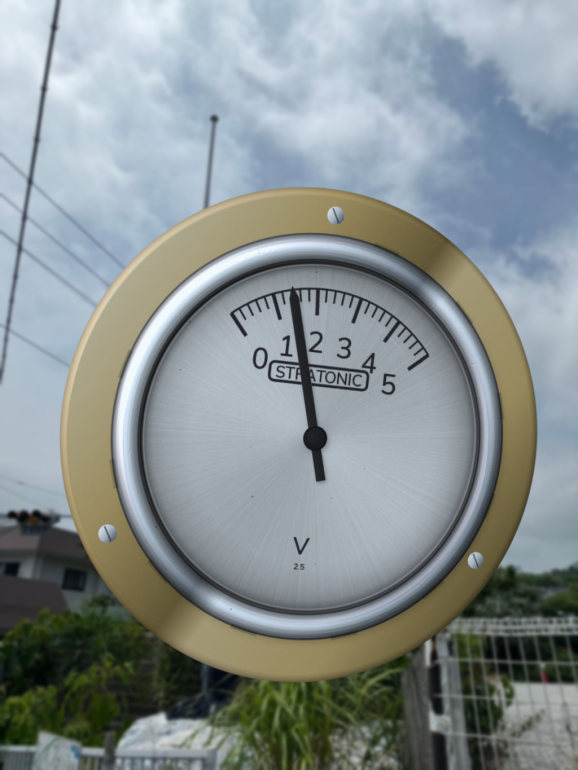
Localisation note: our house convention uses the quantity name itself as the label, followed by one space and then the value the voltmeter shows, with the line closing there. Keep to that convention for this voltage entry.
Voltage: 1.4 V
